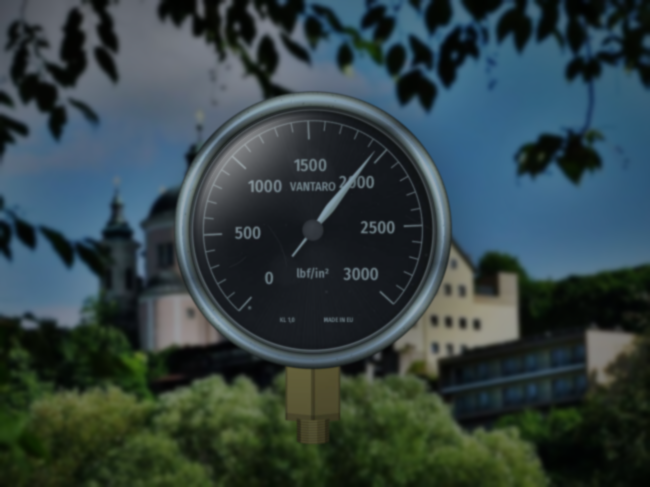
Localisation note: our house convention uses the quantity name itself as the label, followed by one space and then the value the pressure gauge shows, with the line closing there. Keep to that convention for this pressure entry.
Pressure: 1950 psi
